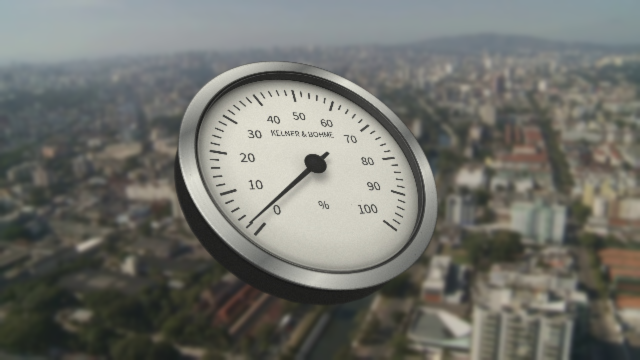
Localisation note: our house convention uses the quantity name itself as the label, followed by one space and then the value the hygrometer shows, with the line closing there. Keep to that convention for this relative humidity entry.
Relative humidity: 2 %
